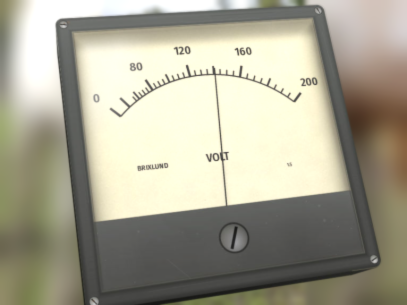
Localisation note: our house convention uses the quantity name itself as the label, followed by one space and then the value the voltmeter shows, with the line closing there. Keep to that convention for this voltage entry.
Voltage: 140 V
